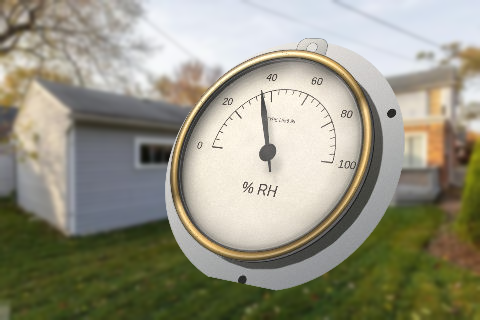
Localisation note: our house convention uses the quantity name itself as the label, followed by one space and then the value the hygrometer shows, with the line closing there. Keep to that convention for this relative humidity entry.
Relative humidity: 36 %
